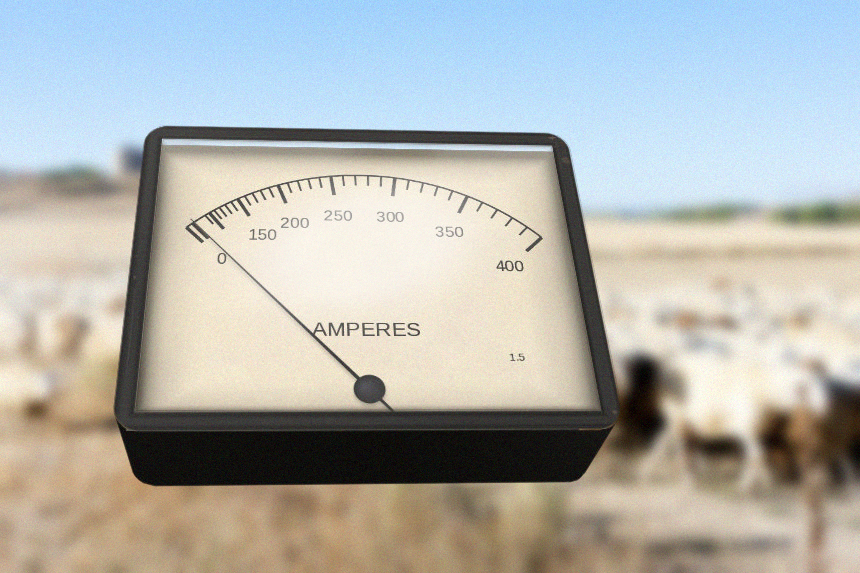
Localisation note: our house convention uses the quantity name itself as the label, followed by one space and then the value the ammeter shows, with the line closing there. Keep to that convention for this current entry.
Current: 50 A
